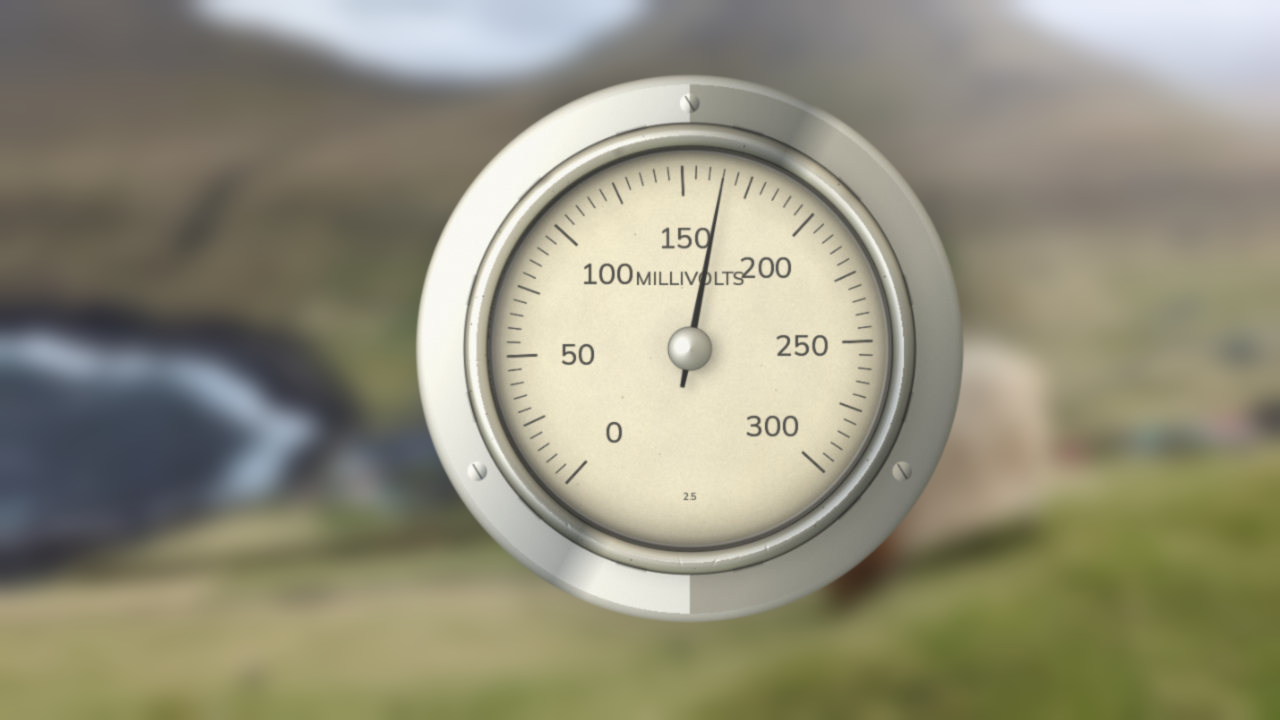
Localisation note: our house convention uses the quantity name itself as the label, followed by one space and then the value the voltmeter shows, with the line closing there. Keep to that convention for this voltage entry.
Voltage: 165 mV
